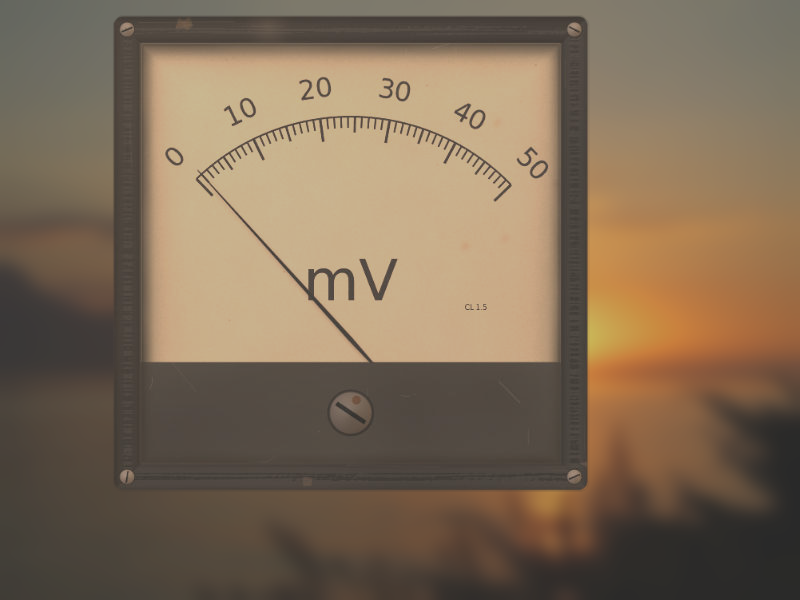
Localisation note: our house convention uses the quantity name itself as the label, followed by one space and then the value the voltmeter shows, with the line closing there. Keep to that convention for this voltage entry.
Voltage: 1 mV
